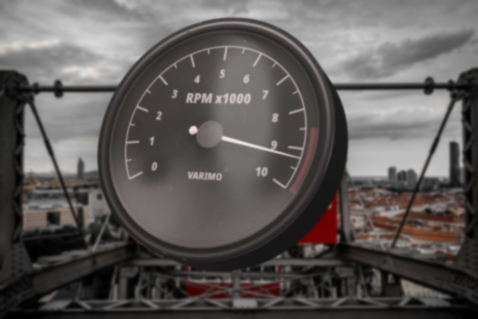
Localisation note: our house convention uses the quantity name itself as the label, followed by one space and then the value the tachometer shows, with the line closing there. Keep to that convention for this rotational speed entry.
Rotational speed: 9250 rpm
